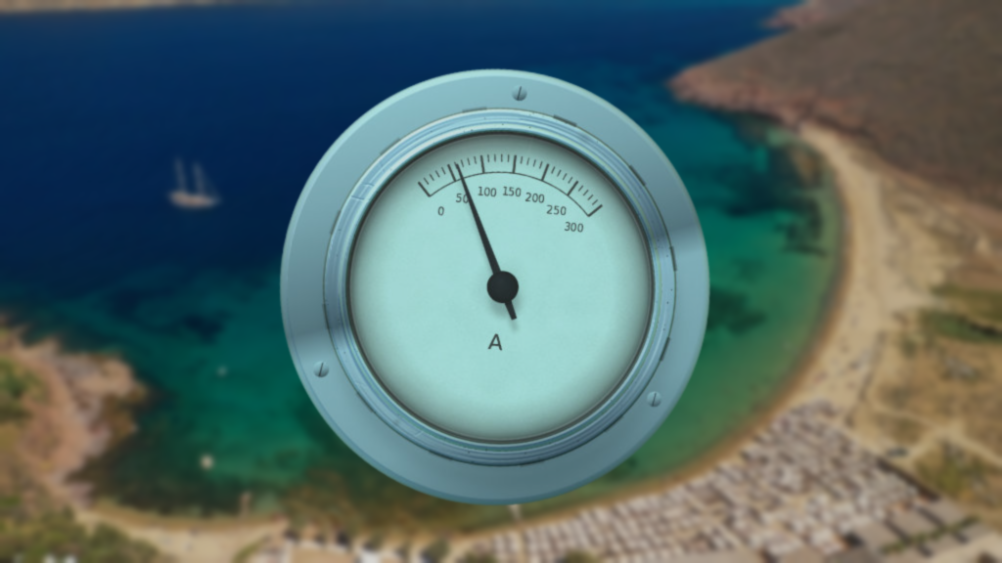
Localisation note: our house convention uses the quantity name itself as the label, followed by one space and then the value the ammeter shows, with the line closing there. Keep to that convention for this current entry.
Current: 60 A
